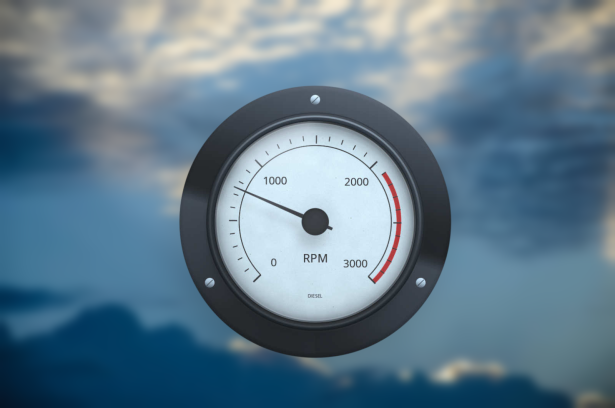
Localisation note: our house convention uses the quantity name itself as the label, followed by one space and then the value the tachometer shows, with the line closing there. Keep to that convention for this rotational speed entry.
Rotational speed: 750 rpm
